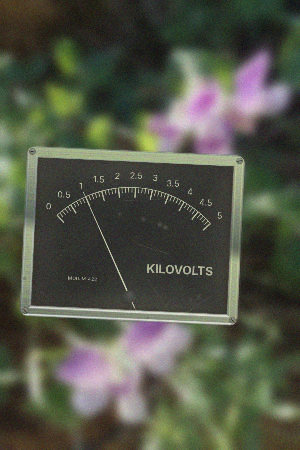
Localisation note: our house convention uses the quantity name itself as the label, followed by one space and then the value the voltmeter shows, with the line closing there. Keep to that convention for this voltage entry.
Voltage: 1 kV
